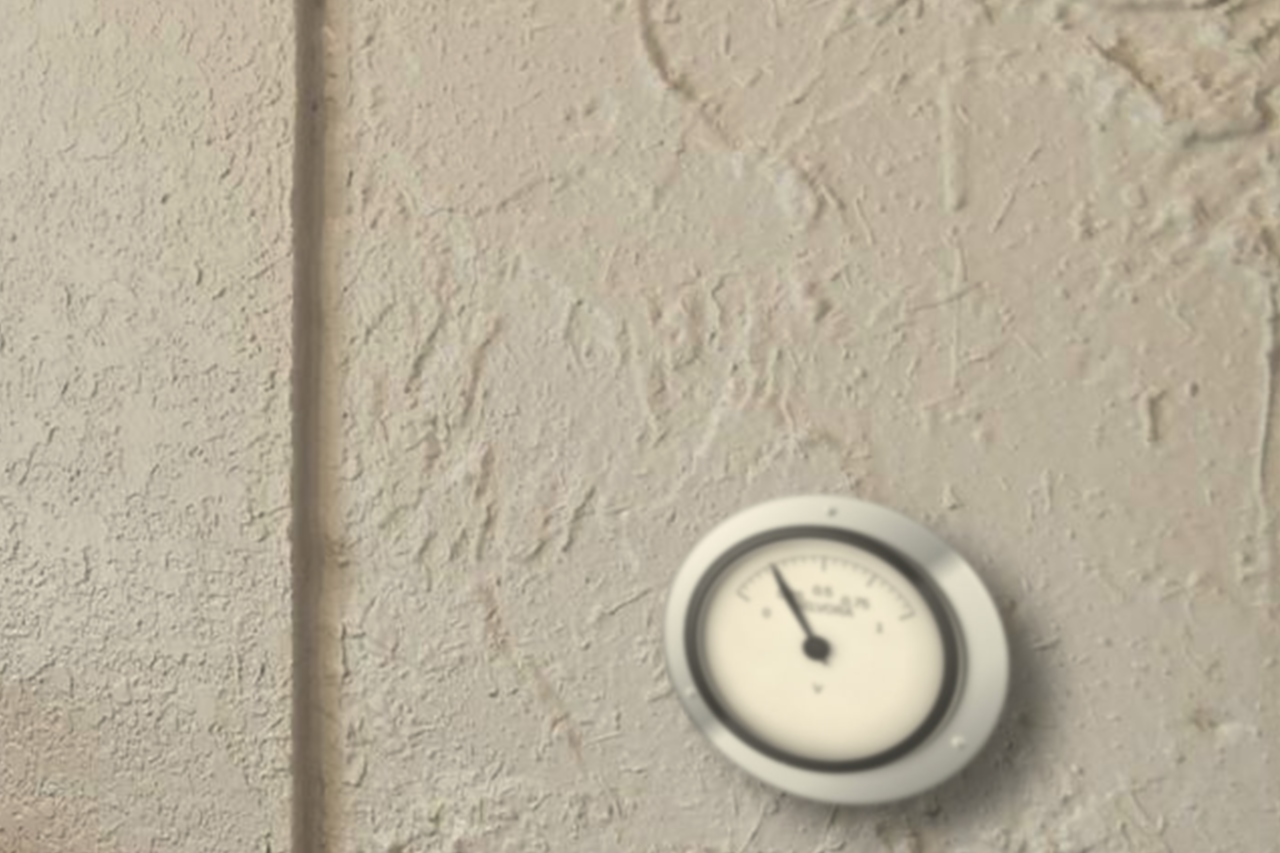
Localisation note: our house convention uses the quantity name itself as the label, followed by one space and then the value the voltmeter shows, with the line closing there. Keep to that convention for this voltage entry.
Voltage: 0.25 V
